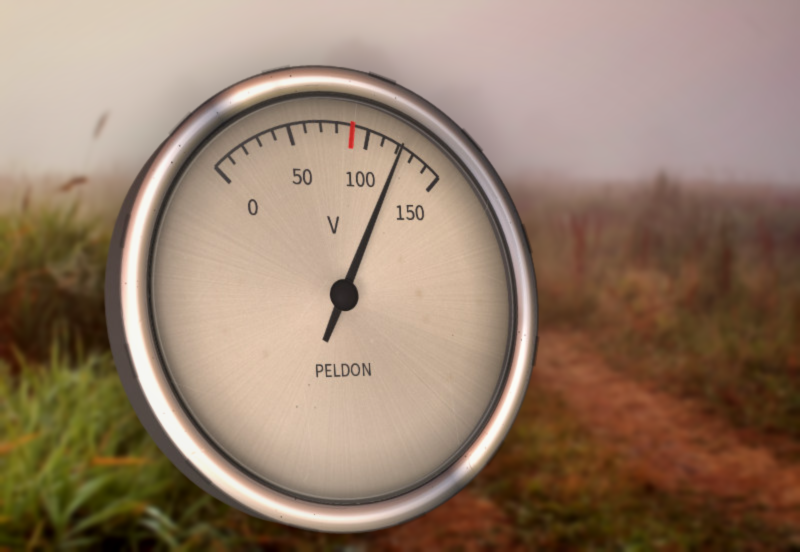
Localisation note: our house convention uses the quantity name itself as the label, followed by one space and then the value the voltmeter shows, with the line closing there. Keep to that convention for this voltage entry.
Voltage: 120 V
